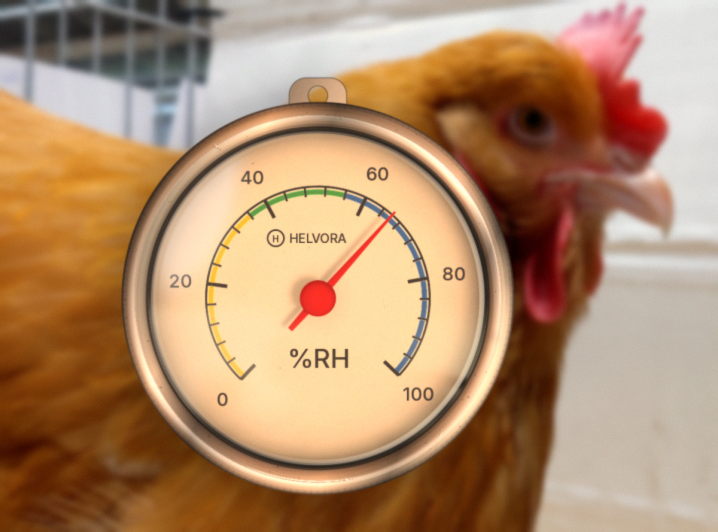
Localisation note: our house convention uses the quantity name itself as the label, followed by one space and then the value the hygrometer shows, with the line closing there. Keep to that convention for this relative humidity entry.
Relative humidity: 66 %
